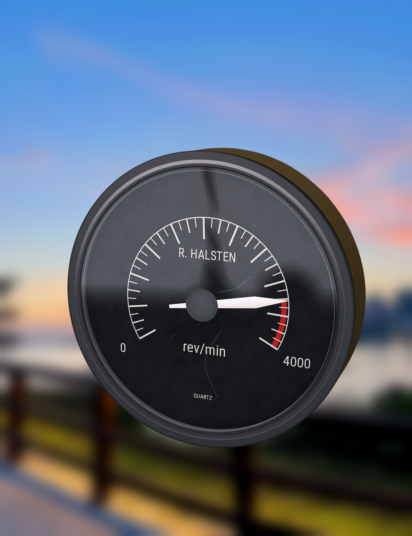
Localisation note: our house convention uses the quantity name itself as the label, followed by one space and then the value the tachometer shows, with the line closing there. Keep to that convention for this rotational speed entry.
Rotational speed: 3400 rpm
